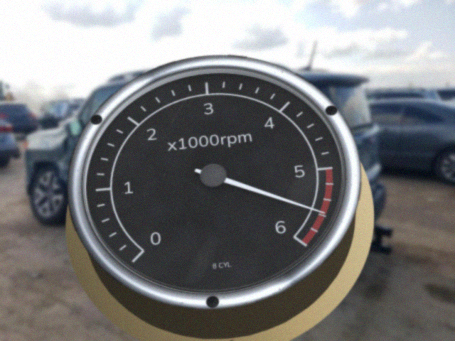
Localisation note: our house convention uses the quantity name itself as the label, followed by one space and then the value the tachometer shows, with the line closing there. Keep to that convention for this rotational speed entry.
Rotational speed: 5600 rpm
